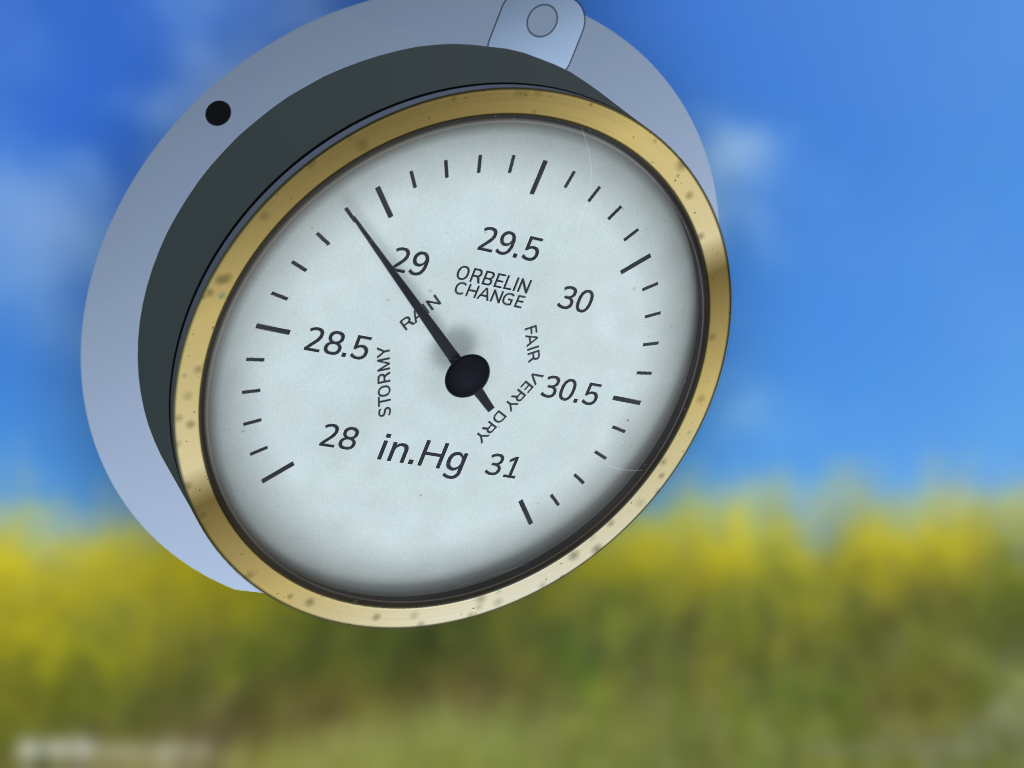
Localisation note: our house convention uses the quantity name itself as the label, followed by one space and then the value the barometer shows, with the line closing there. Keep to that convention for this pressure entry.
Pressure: 28.9 inHg
